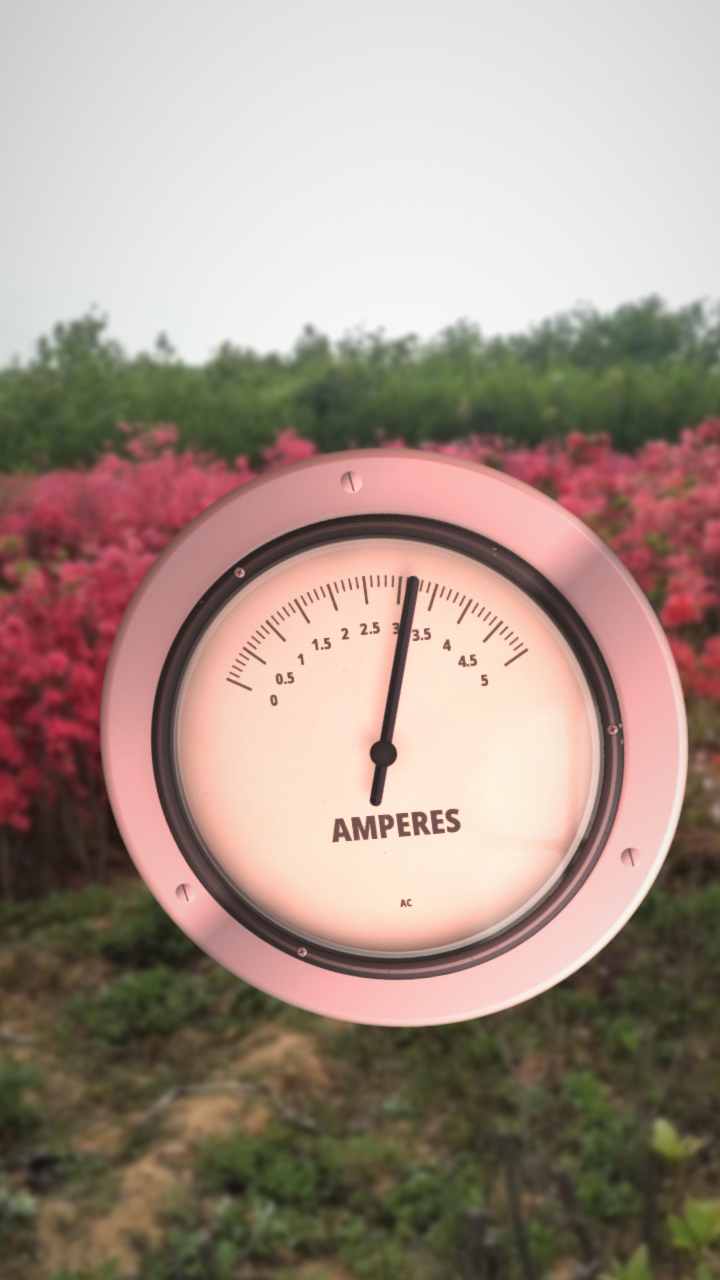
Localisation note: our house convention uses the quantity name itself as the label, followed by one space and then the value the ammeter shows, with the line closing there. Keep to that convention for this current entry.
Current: 3.2 A
